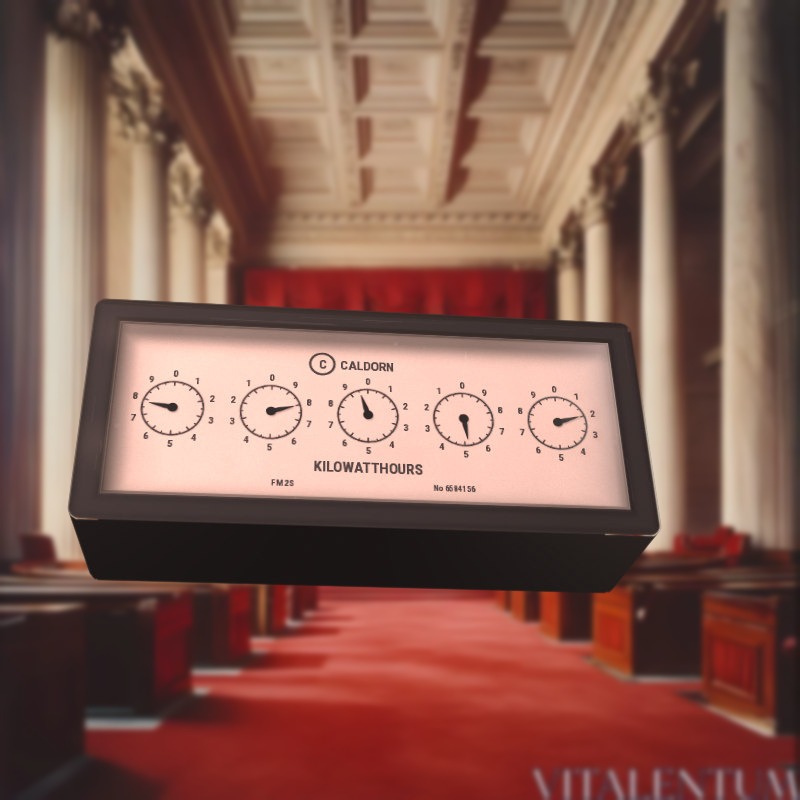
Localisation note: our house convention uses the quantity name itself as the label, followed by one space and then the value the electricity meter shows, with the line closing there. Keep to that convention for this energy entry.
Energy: 77952 kWh
